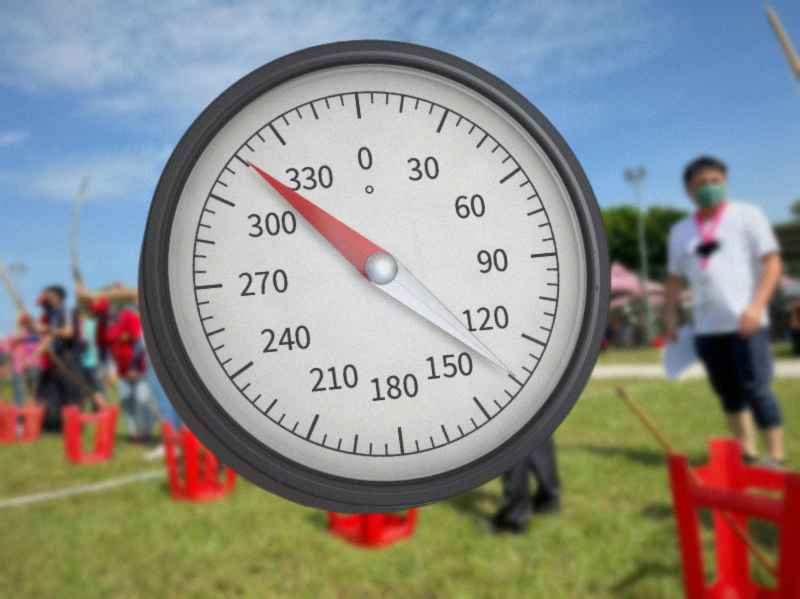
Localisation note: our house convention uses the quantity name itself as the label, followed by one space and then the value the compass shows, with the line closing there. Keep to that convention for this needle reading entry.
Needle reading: 315 °
